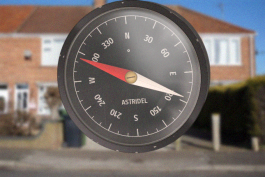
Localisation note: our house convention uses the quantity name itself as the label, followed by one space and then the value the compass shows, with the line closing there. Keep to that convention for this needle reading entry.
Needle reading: 295 °
